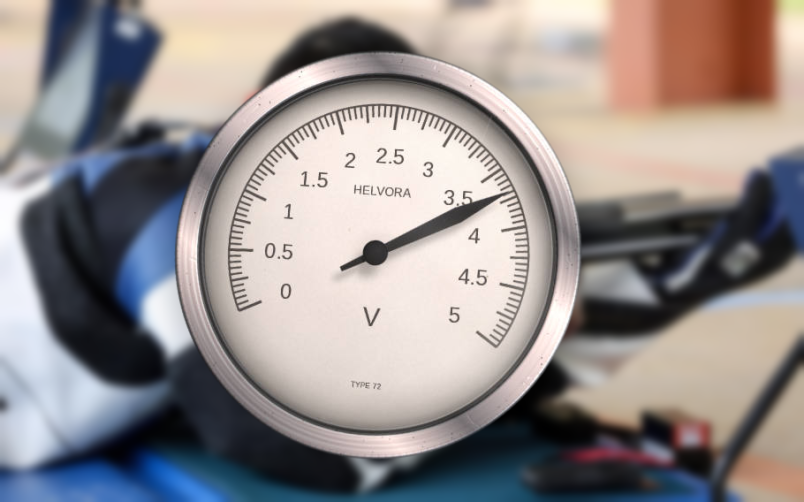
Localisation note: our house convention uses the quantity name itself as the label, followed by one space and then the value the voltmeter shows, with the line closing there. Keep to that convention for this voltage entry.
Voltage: 3.7 V
